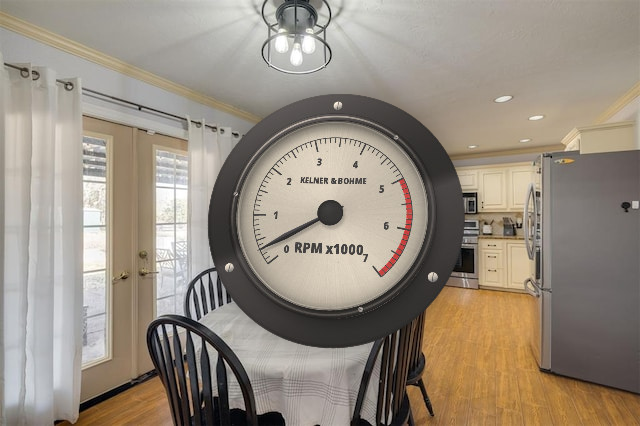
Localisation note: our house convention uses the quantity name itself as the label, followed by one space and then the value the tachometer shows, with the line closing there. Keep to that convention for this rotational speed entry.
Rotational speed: 300 rpm
